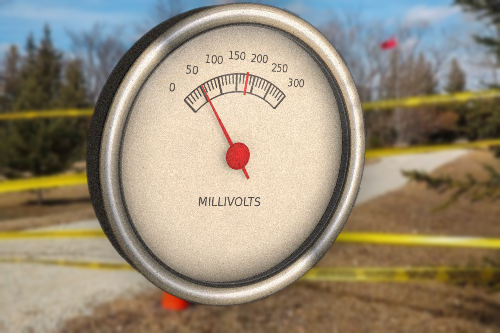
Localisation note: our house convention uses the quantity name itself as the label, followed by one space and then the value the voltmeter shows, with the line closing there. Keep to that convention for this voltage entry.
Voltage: 50 mV
